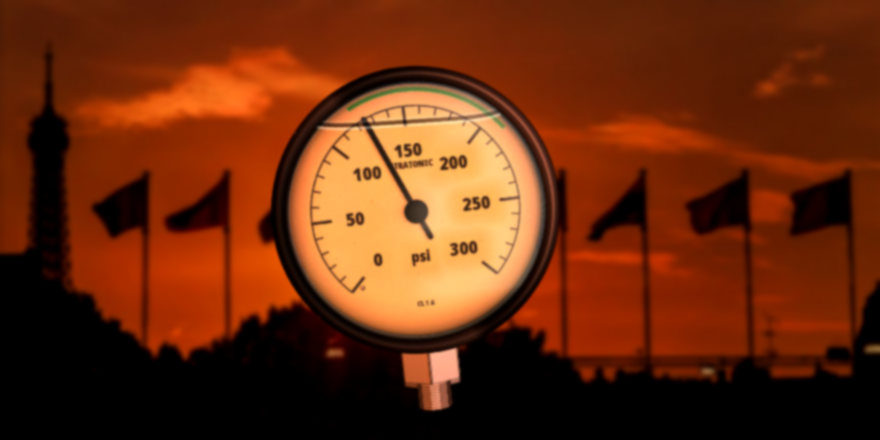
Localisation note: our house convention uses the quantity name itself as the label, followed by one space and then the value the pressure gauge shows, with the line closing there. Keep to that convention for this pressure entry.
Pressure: 125 psi
